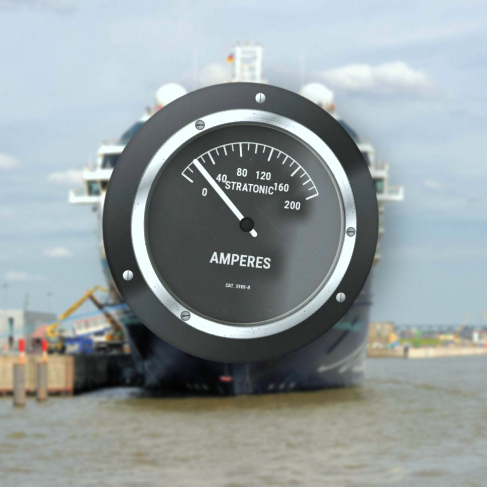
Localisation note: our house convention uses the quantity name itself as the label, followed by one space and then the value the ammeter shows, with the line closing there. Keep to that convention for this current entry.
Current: 20 A
